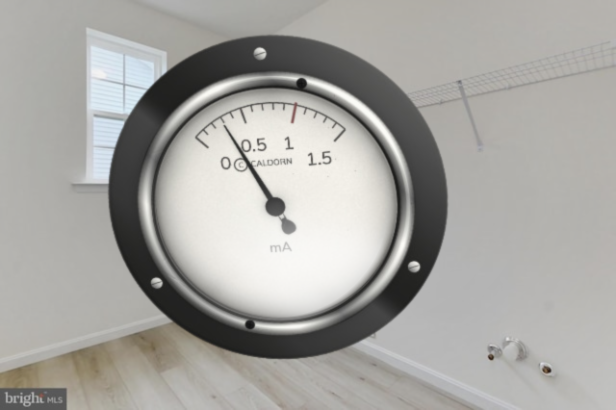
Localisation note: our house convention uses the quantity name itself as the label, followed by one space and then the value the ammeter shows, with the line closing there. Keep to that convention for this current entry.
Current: 0.3 mA
